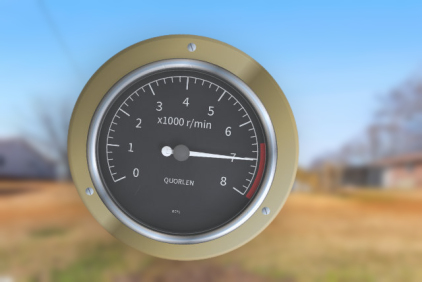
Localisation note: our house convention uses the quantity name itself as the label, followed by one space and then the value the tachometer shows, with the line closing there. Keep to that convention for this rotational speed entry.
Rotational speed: 7000 rpm
